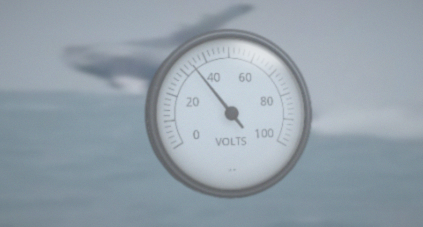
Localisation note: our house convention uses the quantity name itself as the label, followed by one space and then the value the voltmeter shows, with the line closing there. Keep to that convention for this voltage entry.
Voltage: 34 V
